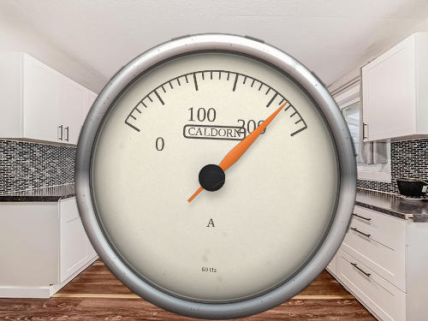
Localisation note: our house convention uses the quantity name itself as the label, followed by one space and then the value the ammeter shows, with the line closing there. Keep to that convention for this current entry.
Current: 215 A
